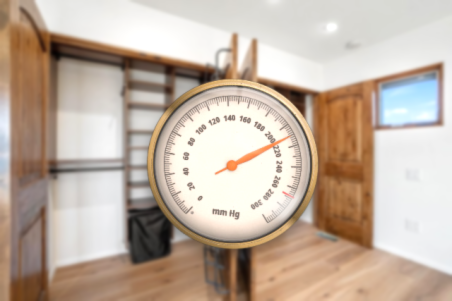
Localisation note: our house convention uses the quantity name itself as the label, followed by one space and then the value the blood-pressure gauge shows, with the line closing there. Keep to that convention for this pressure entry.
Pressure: 210 mmHg
